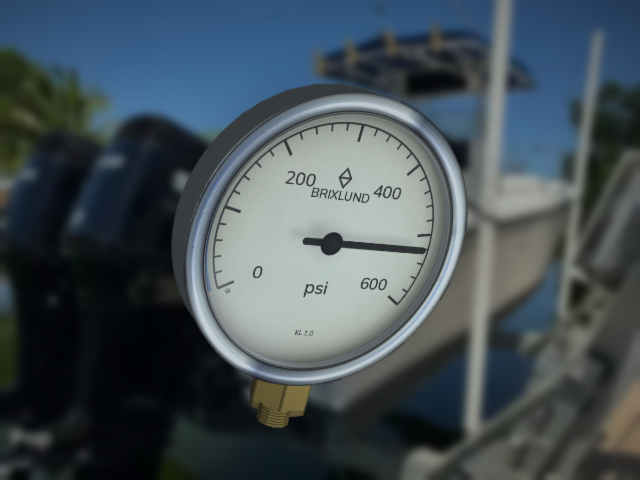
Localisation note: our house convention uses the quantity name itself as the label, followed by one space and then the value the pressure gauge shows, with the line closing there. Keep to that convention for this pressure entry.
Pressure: 520 psi
